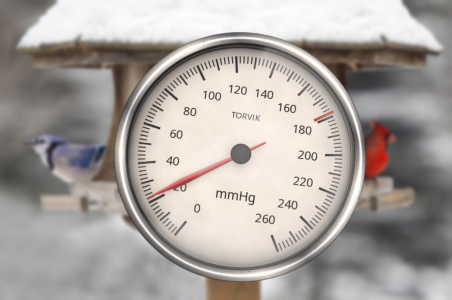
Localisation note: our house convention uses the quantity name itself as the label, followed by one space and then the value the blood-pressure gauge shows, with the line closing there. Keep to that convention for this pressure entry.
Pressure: 22 mmHg
